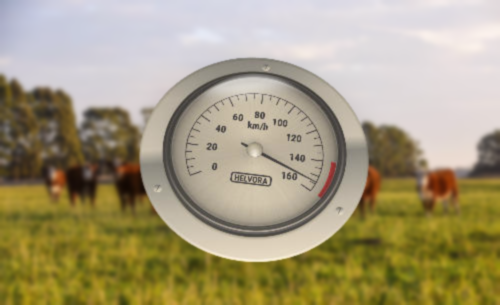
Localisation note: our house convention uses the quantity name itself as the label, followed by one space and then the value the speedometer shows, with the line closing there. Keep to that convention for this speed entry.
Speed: 155 km/h
